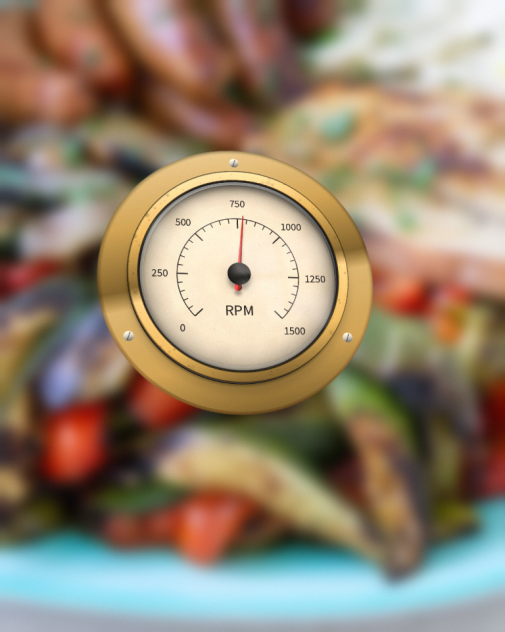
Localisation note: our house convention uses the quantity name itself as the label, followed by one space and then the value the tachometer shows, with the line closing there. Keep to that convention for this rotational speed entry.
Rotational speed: 775 rpm
